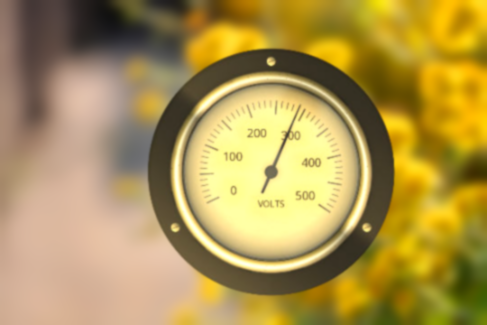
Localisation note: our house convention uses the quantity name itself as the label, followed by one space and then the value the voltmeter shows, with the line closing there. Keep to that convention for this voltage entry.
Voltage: 290 V
